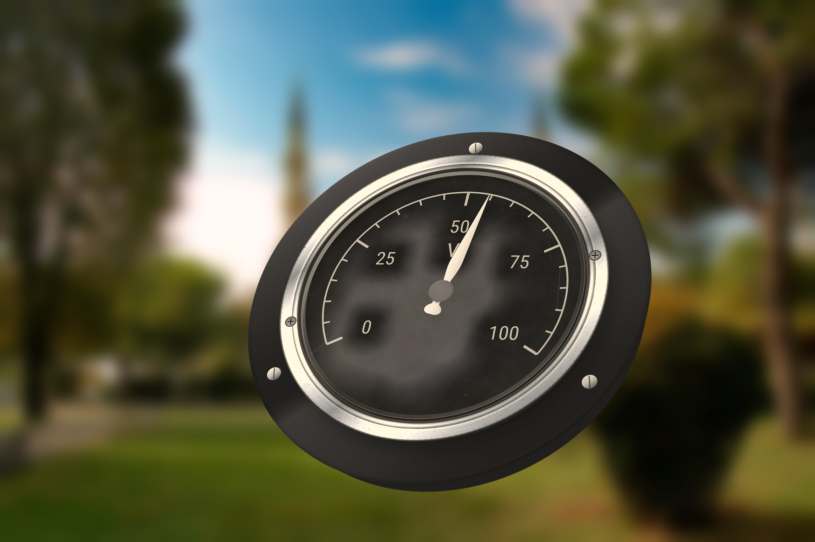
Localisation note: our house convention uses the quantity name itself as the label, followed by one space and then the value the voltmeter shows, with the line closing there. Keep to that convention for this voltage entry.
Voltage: 55 V
